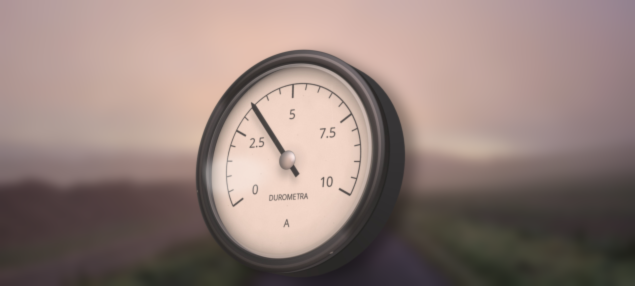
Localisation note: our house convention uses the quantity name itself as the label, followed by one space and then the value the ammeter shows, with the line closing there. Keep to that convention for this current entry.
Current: 3.5 A
